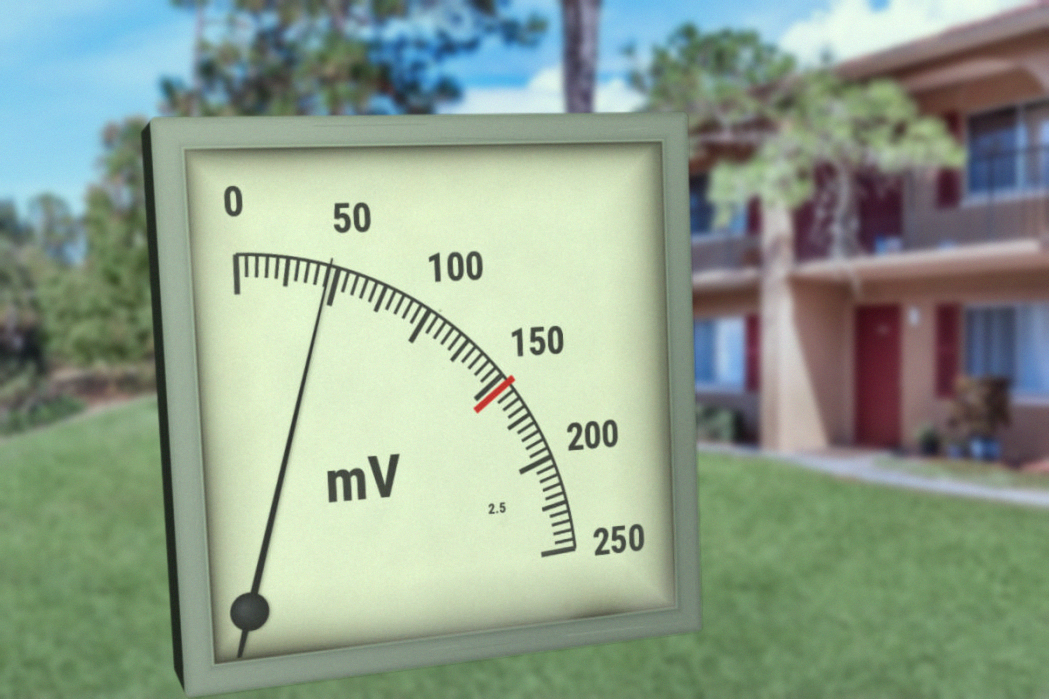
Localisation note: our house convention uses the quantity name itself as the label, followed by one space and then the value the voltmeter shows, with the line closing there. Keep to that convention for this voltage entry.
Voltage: 45 mV
